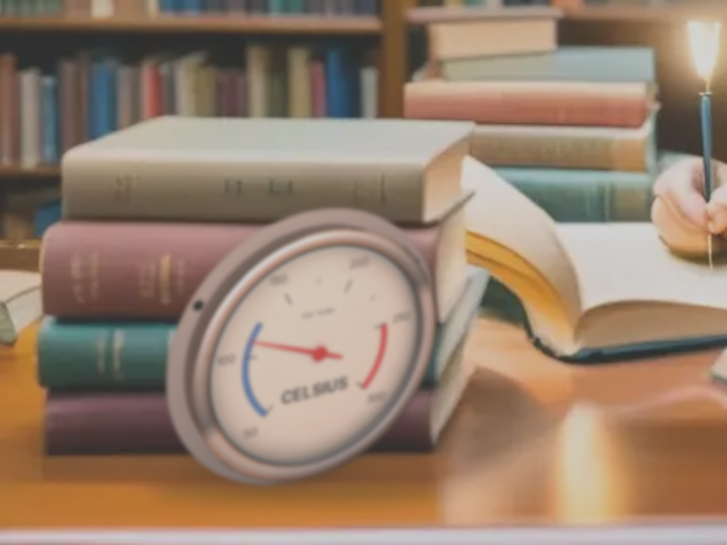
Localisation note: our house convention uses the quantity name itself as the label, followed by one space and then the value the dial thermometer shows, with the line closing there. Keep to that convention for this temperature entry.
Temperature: 112.5 °C
